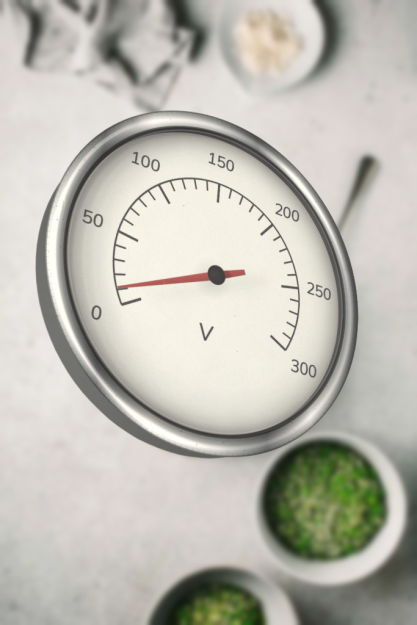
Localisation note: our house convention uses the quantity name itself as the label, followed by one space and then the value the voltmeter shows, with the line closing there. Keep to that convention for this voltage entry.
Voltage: 10 V
